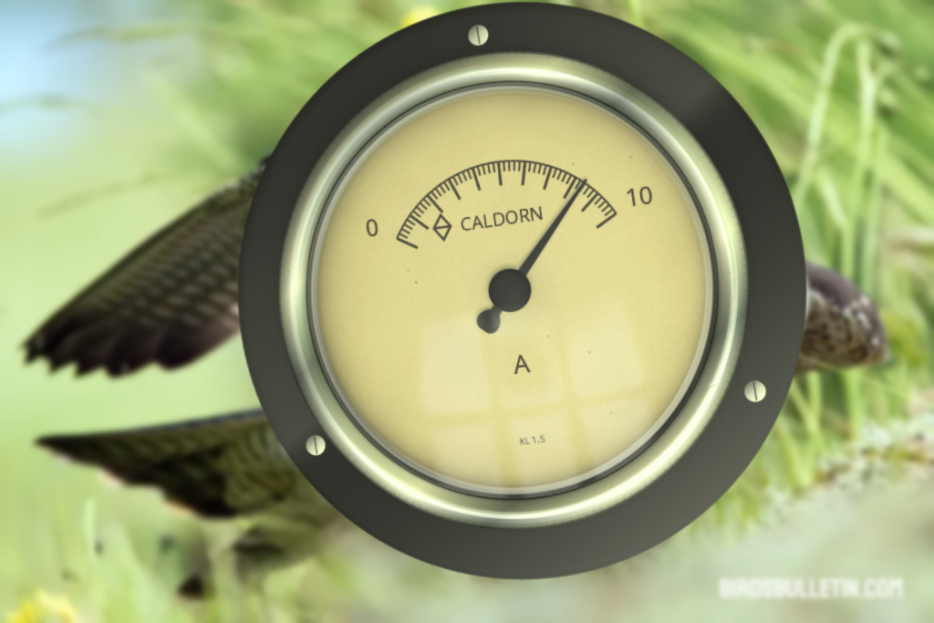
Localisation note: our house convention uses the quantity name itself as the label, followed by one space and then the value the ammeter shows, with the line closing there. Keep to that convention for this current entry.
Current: 8.4 A
